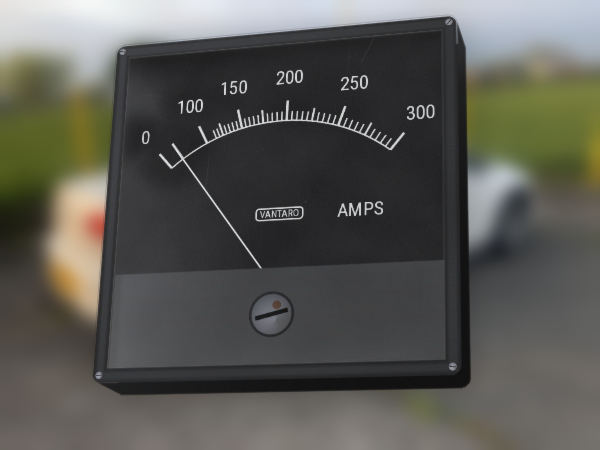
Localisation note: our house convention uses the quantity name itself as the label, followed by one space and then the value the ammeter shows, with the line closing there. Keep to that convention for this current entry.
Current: 50 A
